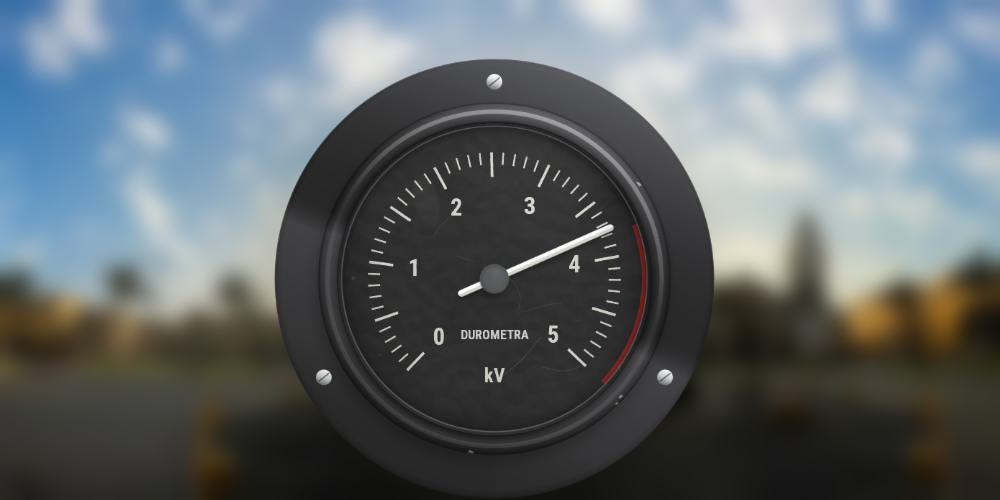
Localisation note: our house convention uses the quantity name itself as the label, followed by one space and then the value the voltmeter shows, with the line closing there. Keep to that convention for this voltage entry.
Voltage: 3.75 kV
